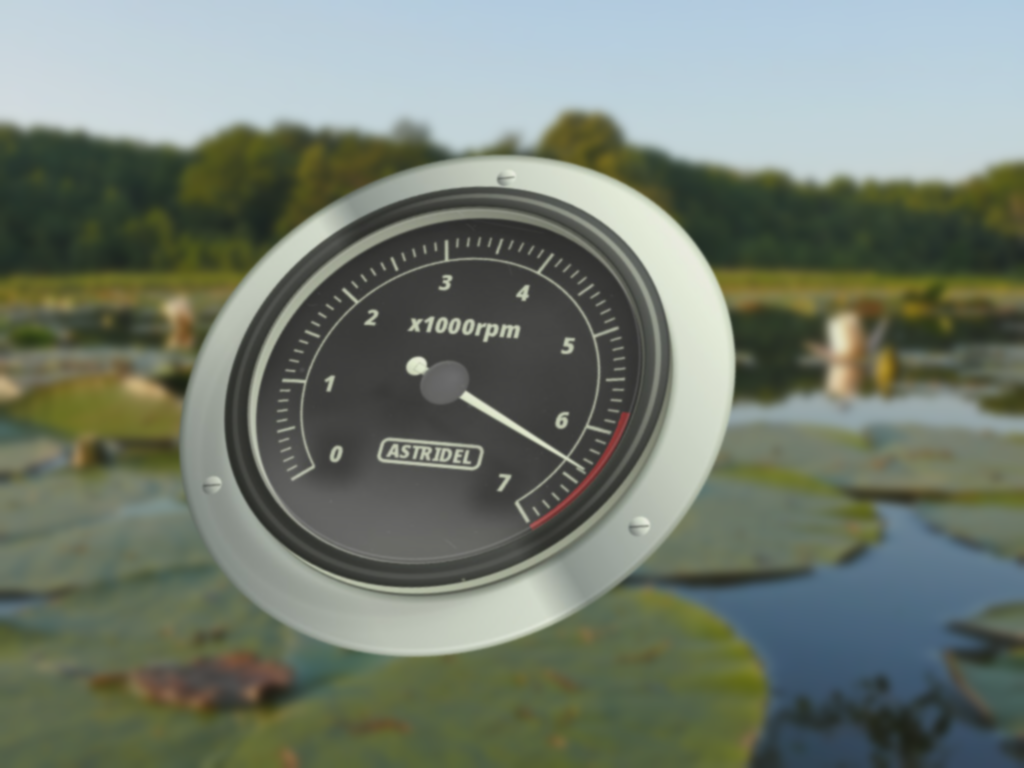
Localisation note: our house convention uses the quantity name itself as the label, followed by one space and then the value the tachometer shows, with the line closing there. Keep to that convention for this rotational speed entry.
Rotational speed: 6400 rpm
